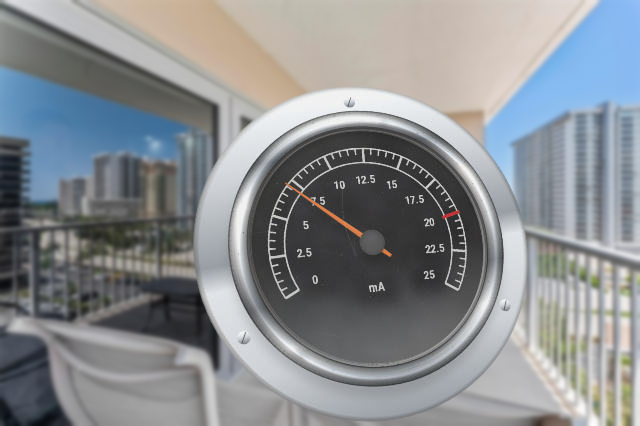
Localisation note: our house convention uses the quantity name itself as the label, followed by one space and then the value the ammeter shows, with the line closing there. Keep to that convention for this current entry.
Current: 7 mA
